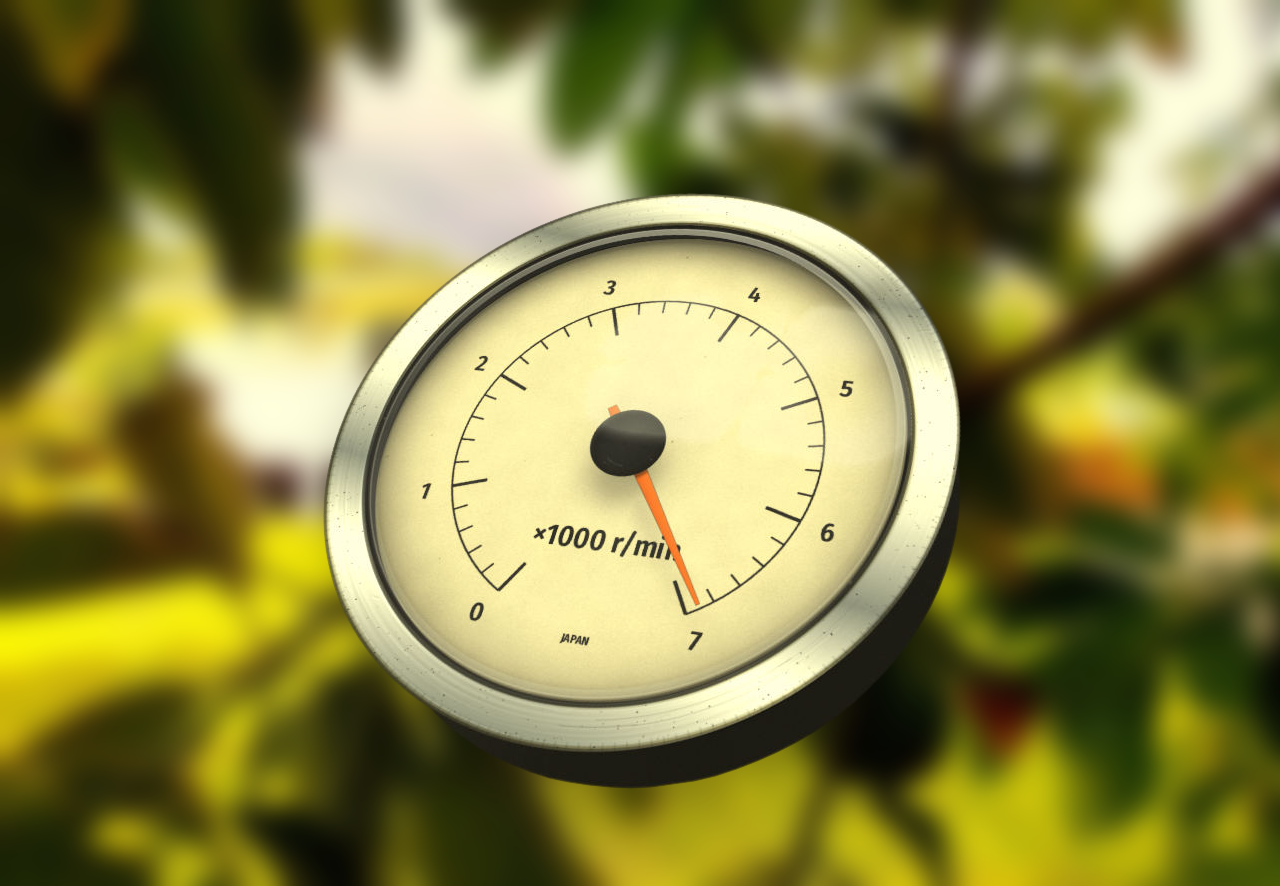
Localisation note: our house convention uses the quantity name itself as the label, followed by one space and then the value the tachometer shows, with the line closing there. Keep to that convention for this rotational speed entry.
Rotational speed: 6900 rpm
